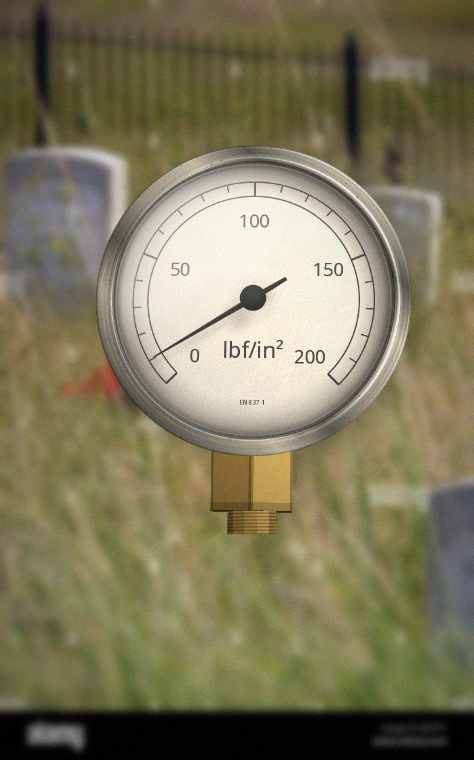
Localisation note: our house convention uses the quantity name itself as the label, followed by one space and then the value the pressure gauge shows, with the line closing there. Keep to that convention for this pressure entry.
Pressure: 10 psi
